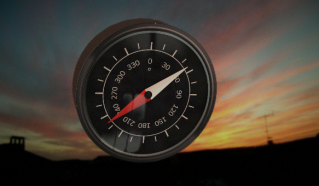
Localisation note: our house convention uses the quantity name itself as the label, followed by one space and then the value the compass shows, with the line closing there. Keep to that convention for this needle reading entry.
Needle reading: 232.5 °
